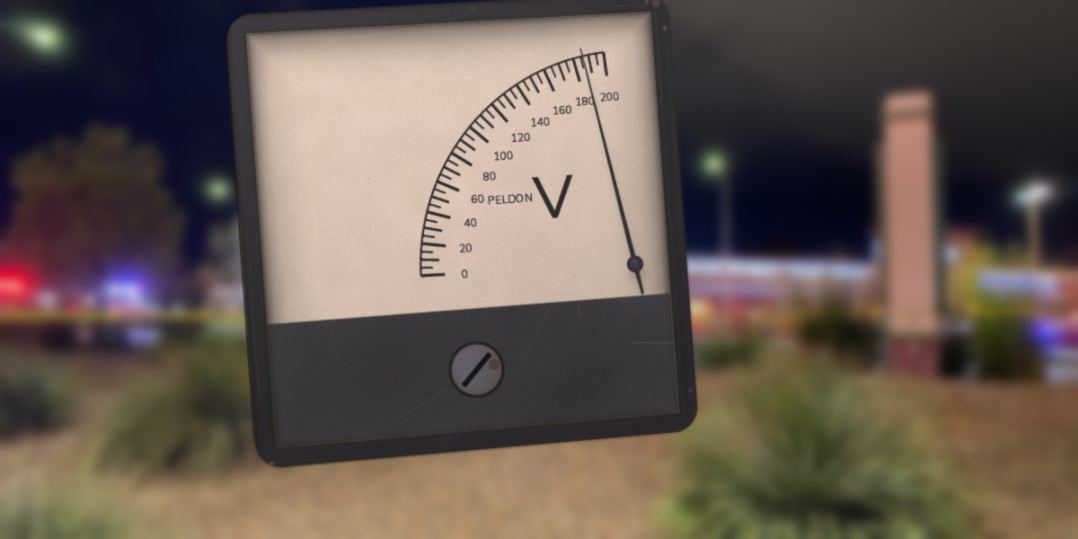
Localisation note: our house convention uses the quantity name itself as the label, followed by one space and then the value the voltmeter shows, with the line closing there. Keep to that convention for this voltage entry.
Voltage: 185 V
